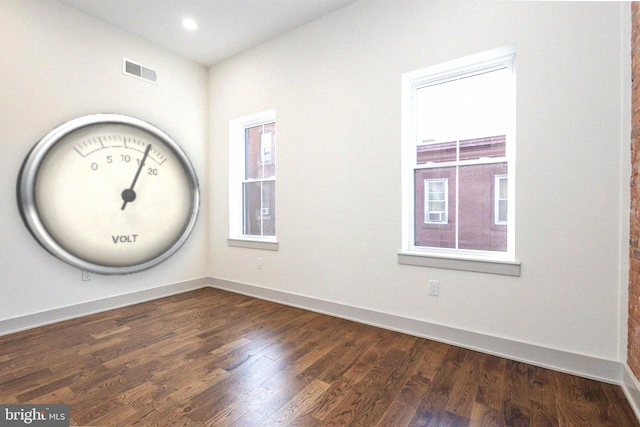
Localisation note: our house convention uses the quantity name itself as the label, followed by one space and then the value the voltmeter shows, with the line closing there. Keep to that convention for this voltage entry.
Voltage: 15 V
